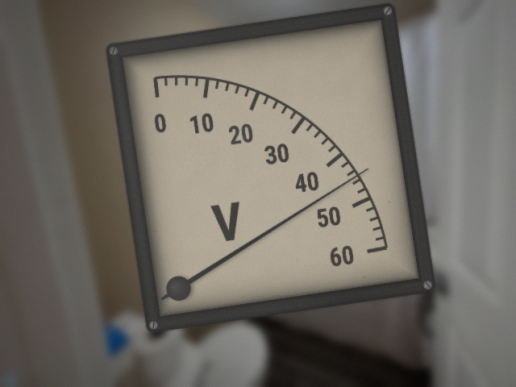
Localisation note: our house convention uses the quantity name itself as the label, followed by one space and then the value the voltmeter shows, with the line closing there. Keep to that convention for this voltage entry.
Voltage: 45 V
